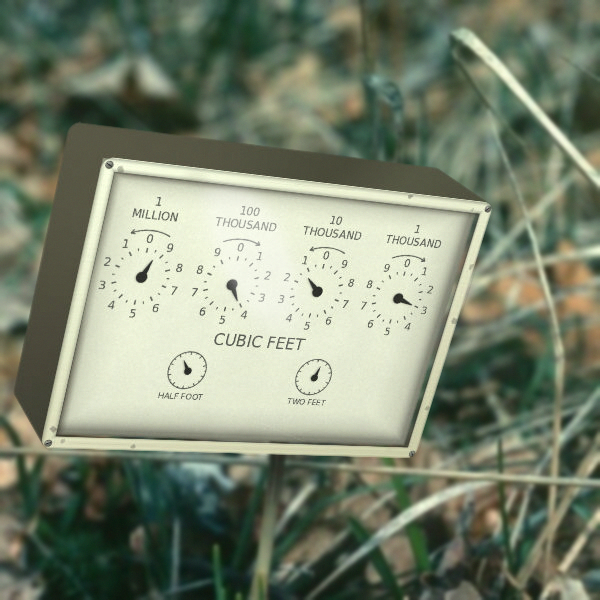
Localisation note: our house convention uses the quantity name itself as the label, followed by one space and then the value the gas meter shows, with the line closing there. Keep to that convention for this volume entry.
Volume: 941300 ft³
